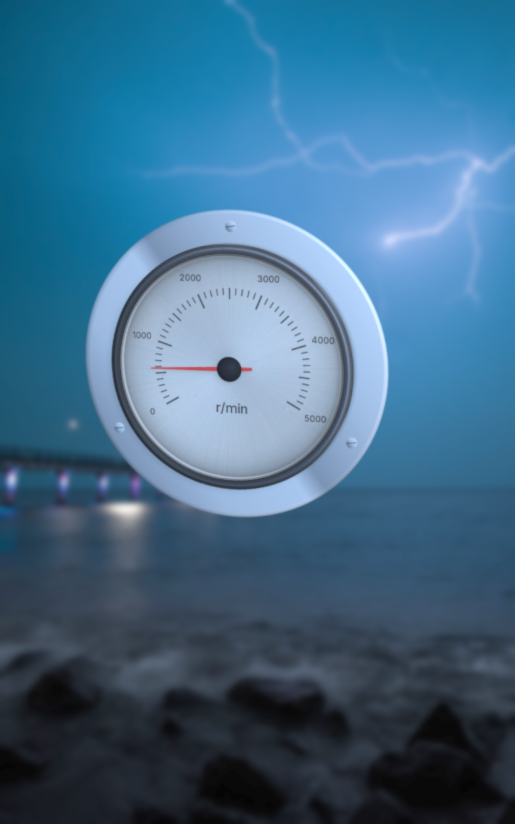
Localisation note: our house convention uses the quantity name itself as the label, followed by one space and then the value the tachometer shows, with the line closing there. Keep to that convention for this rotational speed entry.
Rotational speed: 600 rpm
